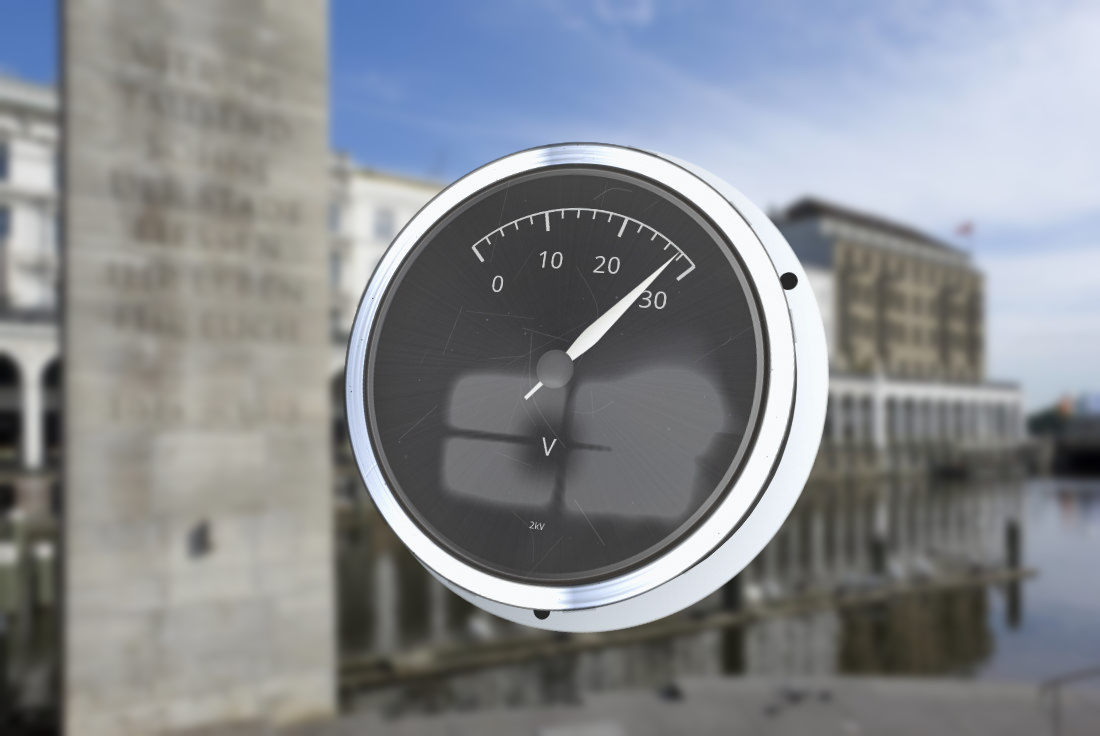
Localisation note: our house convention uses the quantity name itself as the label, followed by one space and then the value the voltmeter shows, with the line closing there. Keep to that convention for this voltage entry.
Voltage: 28 V
